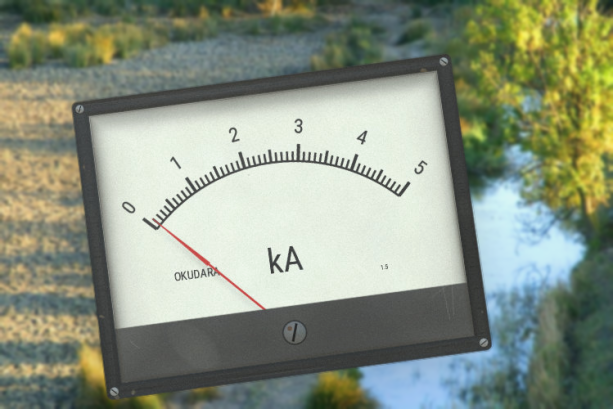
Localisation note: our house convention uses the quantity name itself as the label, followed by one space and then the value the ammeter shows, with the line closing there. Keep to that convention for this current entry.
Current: 0.1 kA
